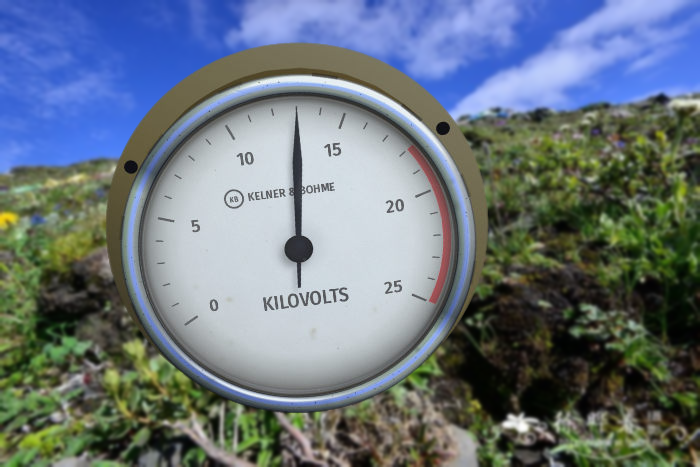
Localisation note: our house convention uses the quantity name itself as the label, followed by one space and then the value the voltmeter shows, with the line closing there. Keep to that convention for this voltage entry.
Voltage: 13 kV
